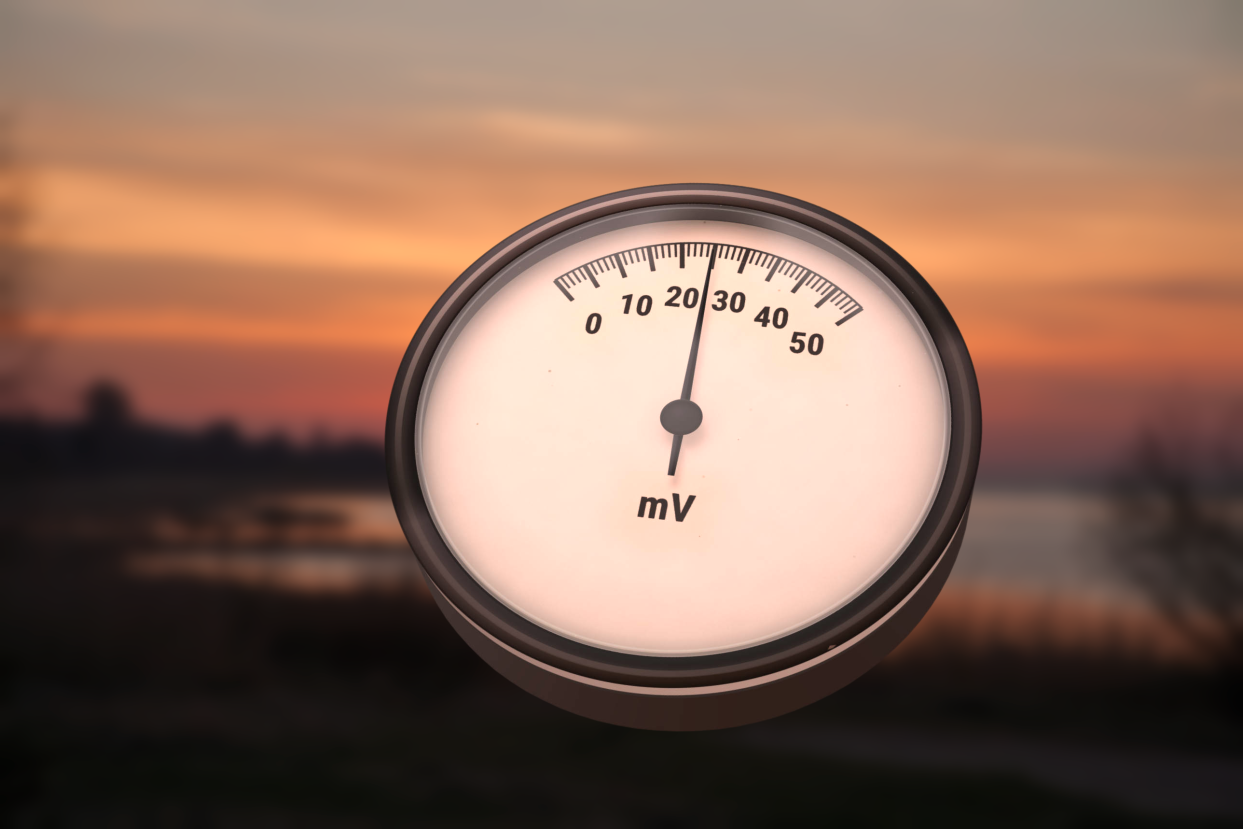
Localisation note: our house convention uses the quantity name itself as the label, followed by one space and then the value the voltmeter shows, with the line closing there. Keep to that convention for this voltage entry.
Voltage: 25 mV
